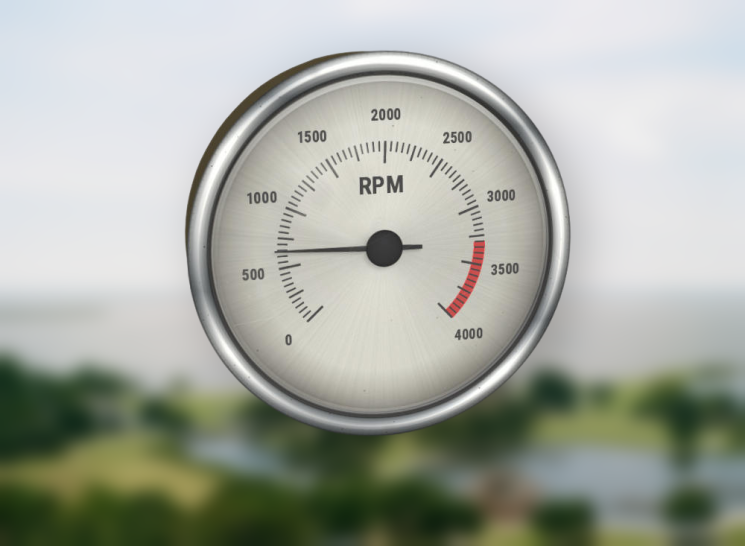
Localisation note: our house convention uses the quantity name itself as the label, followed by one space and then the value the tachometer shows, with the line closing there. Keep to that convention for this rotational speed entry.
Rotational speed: 650 rpm
